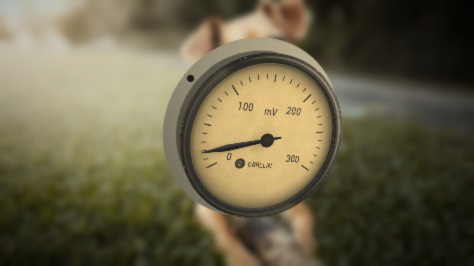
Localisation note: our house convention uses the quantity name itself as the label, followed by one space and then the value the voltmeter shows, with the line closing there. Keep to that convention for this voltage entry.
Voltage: 20 mV
